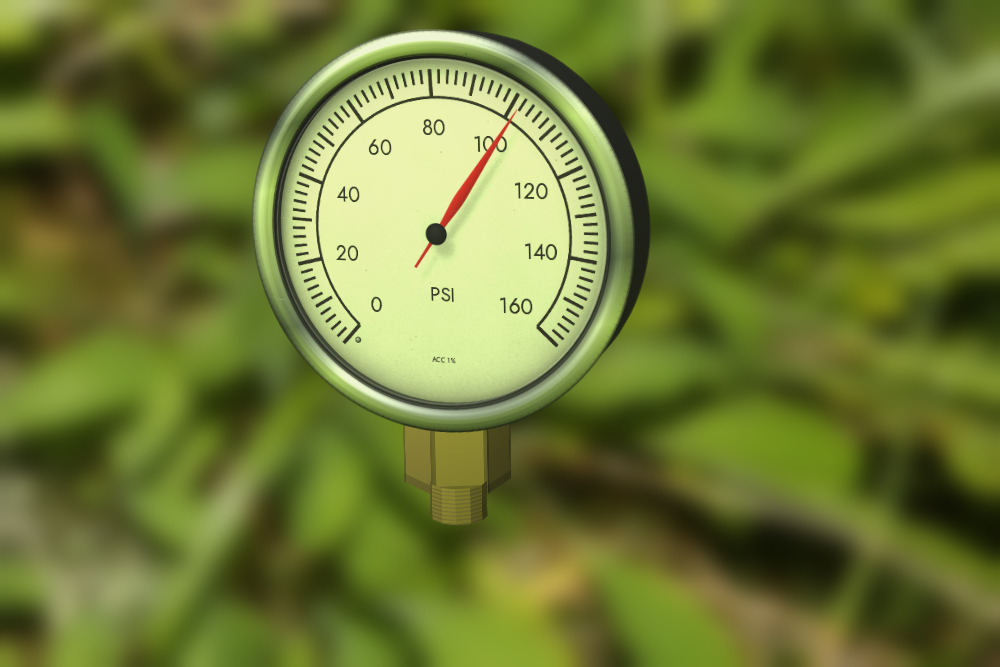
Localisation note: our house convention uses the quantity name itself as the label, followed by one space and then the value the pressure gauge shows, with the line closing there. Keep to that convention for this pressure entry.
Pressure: 102 psi
